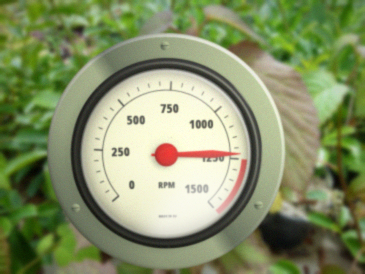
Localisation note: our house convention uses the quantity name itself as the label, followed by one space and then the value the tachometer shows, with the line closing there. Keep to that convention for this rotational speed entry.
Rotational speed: 1225 rpm
